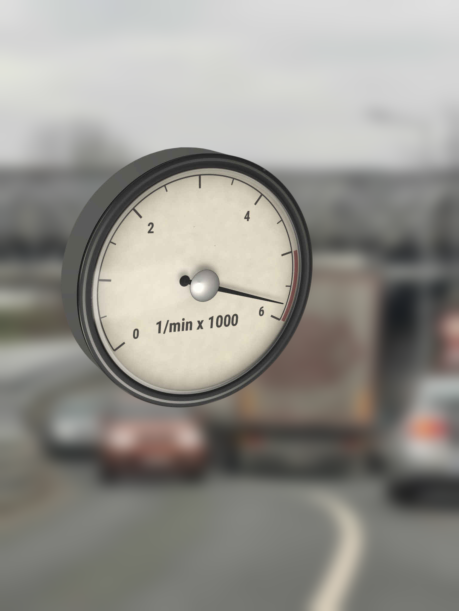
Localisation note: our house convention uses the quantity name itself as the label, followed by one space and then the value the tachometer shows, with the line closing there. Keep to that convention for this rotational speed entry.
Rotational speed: 5750 rpm
